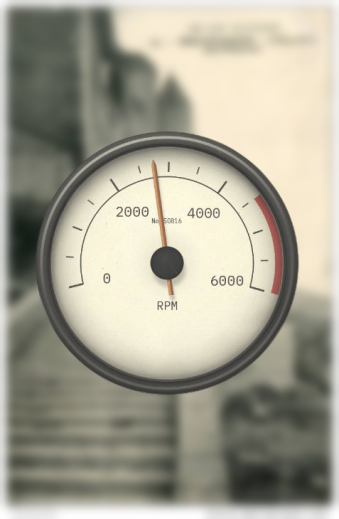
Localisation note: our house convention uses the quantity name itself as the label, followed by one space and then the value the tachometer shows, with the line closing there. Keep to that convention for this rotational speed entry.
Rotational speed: 2750 rpm
